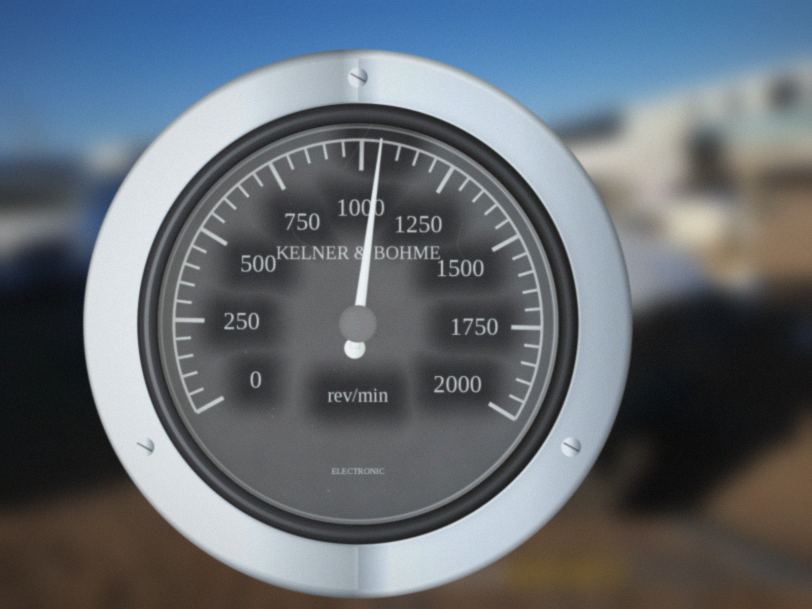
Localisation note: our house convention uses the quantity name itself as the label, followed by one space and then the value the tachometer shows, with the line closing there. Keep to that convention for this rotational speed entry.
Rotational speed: 1050 rpm
